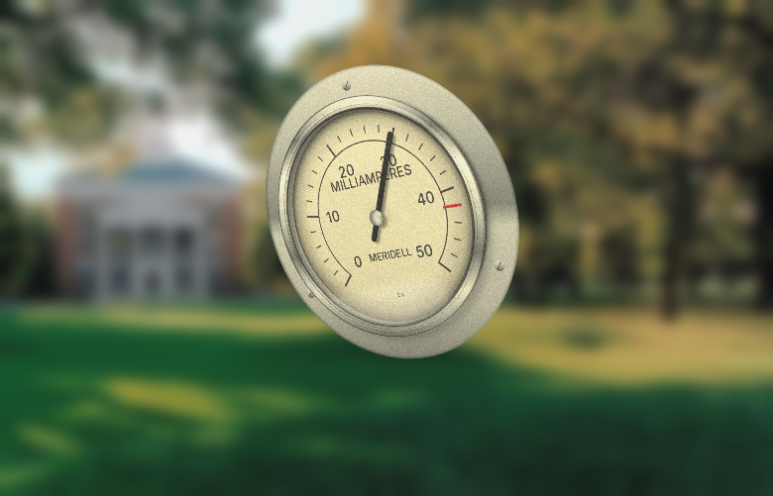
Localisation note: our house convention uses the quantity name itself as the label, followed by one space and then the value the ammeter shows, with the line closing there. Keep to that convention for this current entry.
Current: 30 mA
